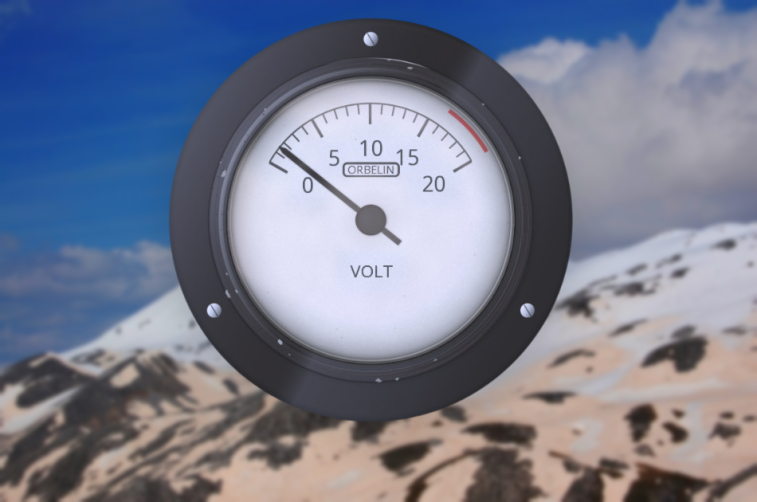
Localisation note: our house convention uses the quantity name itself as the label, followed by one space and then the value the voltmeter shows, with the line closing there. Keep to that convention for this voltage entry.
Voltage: 1.5 V
